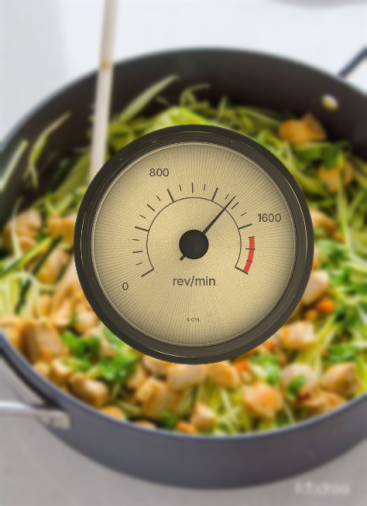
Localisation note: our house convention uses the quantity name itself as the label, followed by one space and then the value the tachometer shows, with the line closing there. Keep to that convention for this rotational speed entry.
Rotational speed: 1350 rpm
